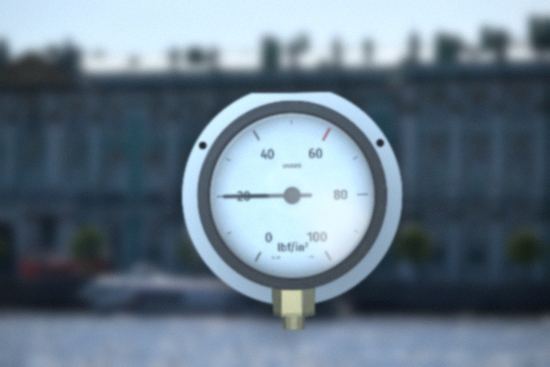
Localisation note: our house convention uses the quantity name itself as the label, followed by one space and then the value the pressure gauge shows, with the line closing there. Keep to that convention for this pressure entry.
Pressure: 20 psi
